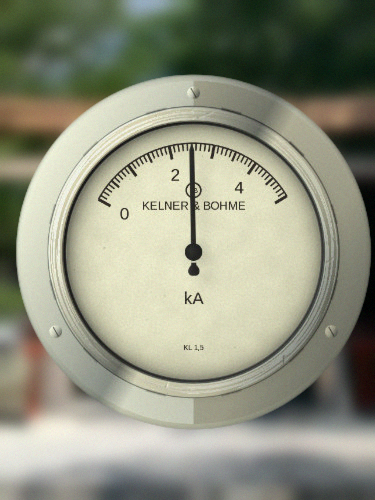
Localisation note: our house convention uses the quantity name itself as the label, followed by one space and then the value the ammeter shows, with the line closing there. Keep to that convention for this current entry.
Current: 2.5 kA
